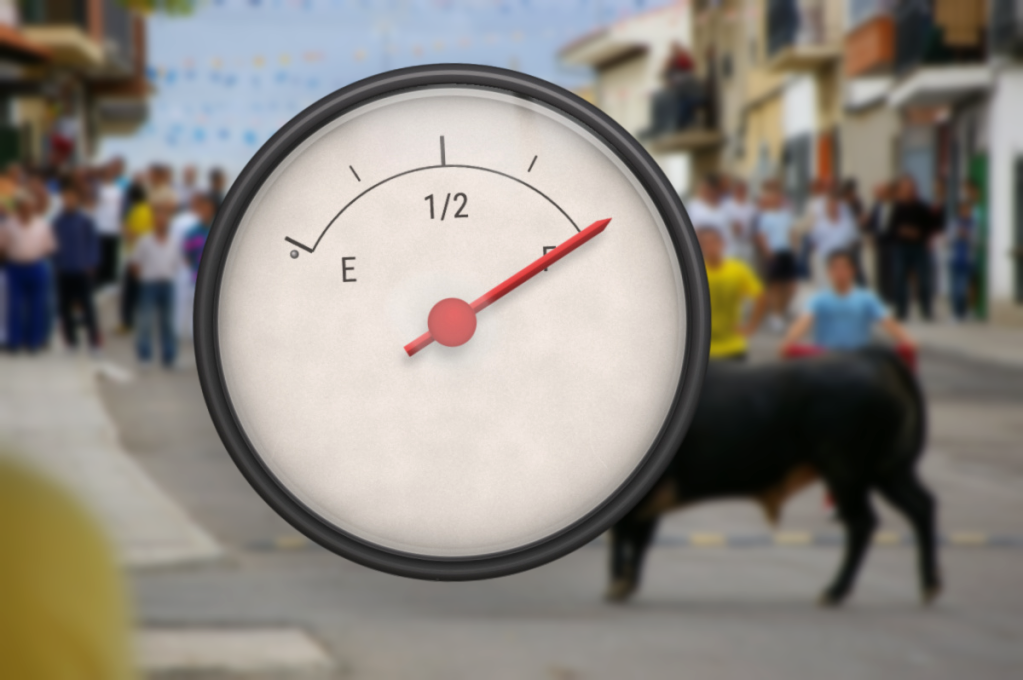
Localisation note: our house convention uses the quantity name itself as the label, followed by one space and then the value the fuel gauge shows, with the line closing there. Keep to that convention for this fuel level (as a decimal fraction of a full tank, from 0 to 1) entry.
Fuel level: 1
